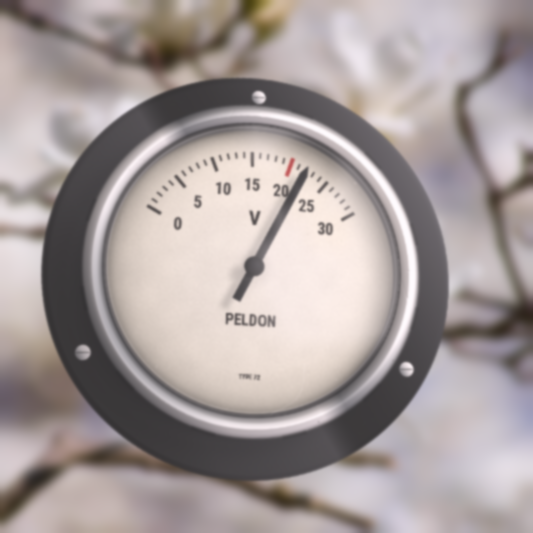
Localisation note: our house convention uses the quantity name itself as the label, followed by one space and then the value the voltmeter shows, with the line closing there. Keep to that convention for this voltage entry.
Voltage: 22 V
